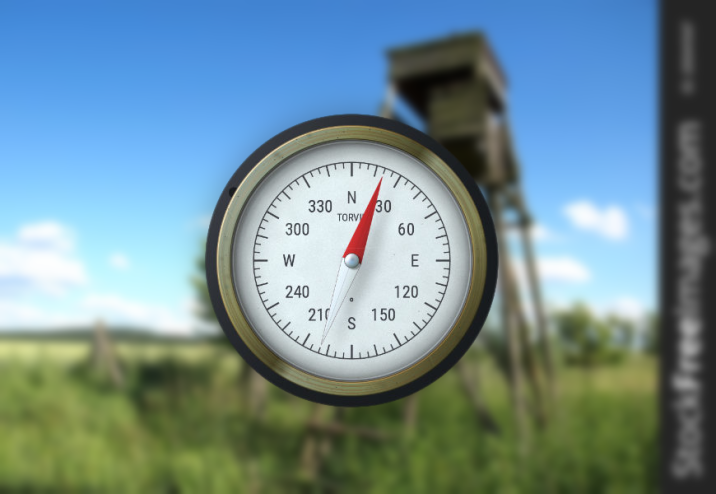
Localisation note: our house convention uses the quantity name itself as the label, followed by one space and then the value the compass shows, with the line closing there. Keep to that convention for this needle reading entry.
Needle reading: 20 °
